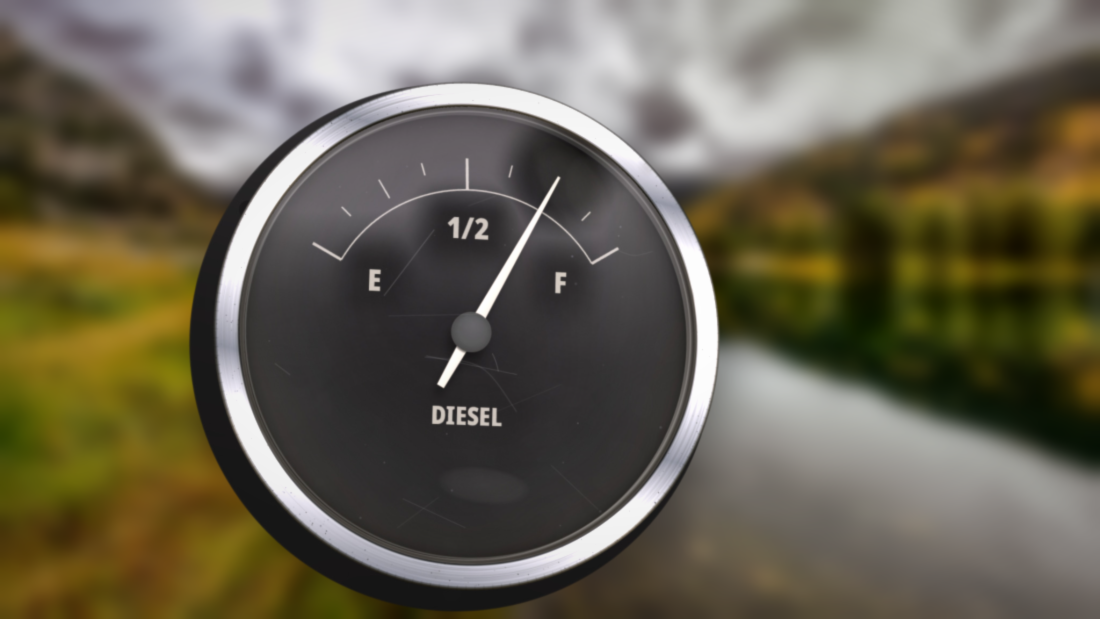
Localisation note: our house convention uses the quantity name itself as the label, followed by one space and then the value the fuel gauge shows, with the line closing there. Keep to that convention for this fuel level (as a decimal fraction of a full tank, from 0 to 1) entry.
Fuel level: 0.75
